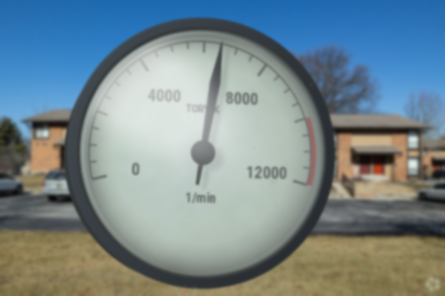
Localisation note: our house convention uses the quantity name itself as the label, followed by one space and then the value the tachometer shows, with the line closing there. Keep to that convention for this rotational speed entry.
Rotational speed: 6500 rpm
